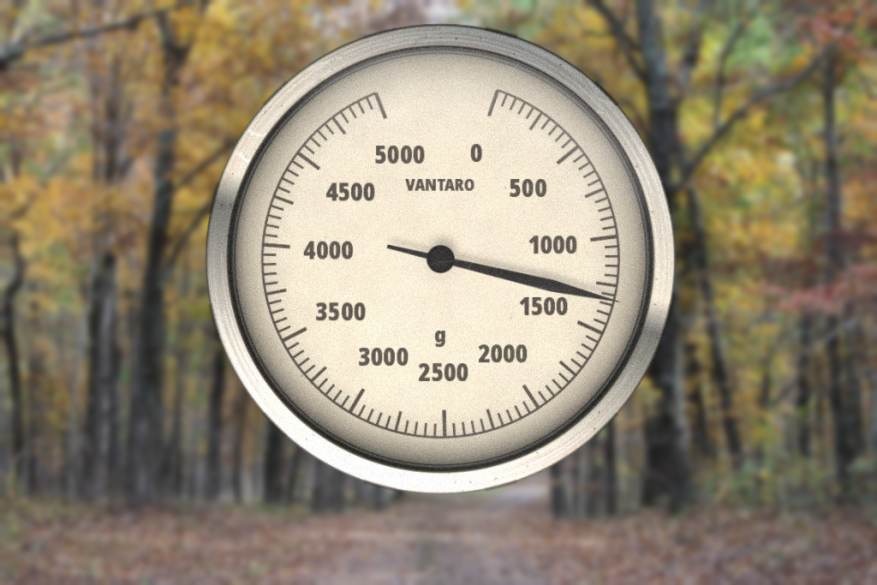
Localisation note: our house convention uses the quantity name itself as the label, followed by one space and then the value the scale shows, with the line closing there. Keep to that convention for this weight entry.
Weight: 1325 g
